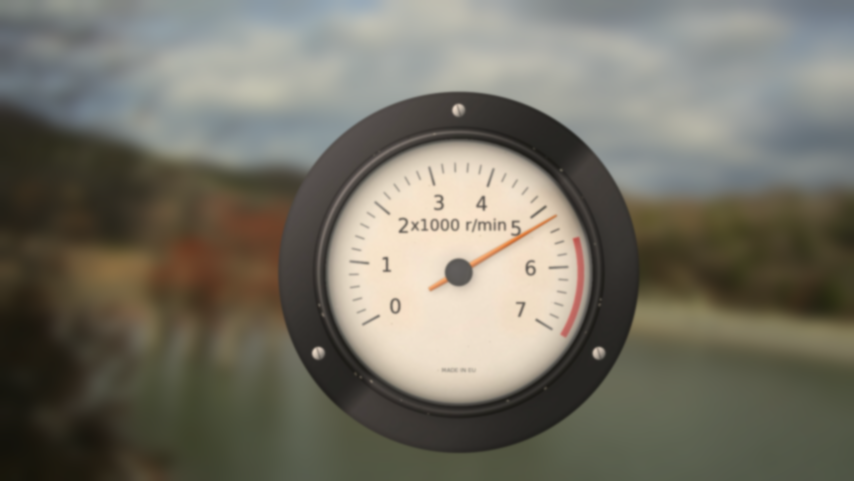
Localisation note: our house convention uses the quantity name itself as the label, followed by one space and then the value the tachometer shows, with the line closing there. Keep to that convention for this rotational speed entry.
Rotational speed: 5200 rpm
